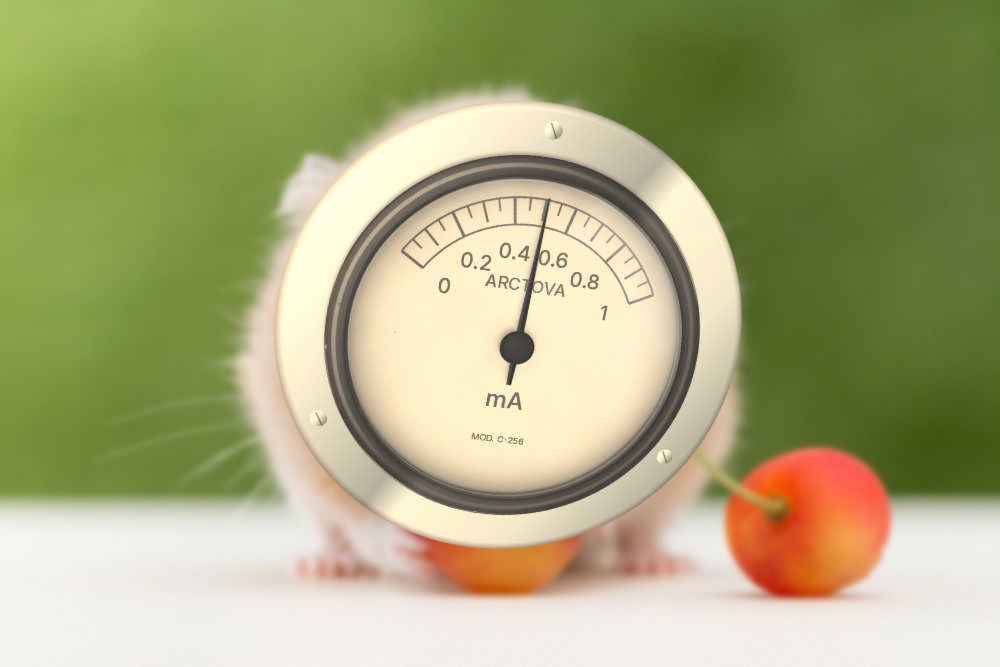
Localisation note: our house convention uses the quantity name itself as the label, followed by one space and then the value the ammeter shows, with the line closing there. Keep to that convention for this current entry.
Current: 0.5 mA
